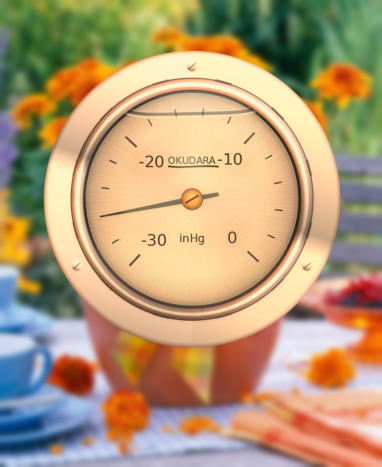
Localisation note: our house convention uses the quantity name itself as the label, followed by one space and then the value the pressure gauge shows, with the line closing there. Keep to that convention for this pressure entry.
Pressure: -26 inHg
